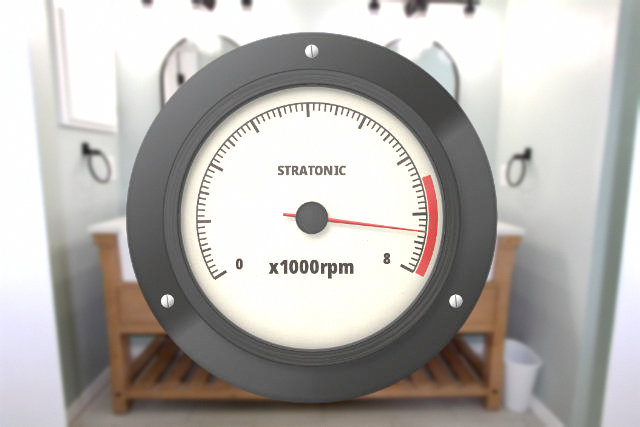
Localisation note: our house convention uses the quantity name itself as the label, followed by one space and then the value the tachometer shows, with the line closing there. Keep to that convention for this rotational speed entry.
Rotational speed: 7300 rpm
